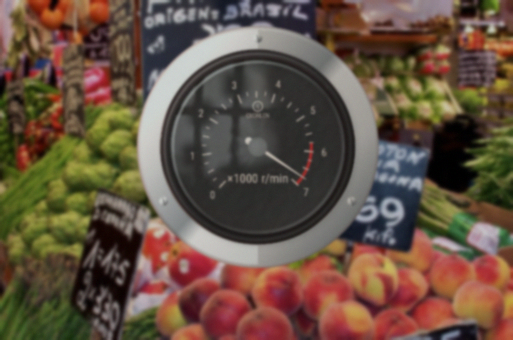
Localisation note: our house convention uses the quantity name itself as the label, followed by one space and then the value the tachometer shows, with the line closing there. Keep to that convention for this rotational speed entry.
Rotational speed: 6750 rpm
